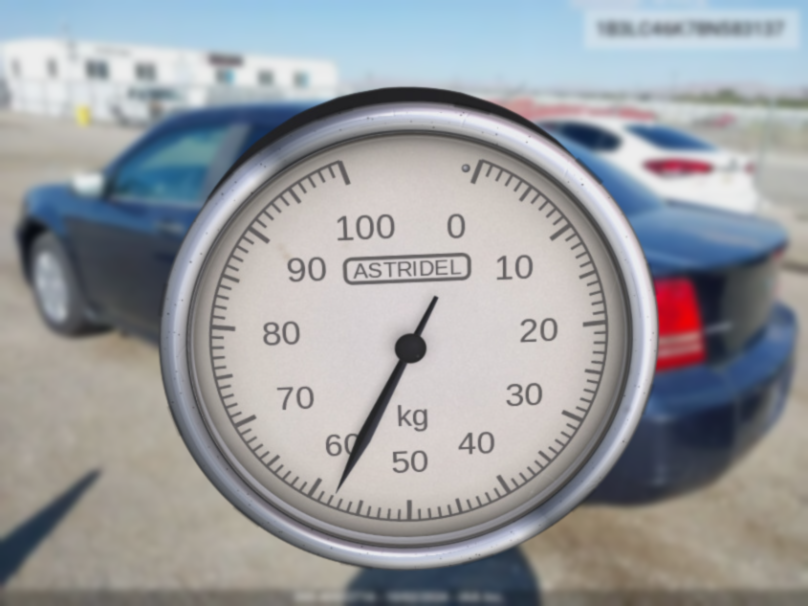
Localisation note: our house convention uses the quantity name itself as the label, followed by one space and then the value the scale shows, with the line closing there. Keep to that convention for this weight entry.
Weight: 58 kg
